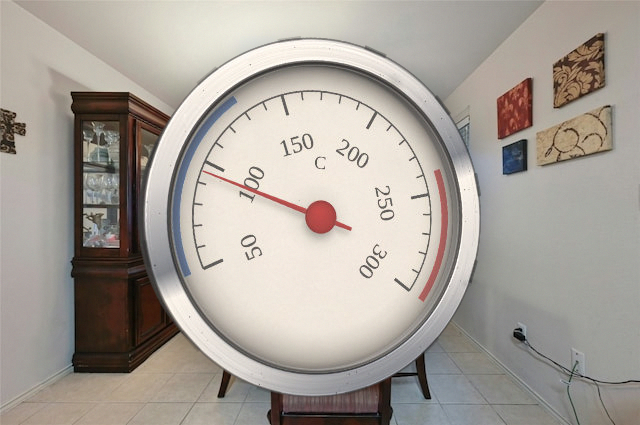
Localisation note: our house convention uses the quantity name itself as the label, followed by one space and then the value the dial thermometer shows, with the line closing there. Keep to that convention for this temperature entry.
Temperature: 95 °C
